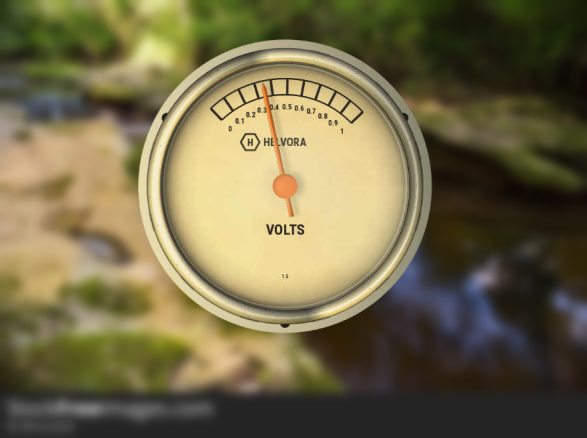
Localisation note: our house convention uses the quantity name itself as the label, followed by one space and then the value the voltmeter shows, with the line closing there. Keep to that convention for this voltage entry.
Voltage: 0.35 V
